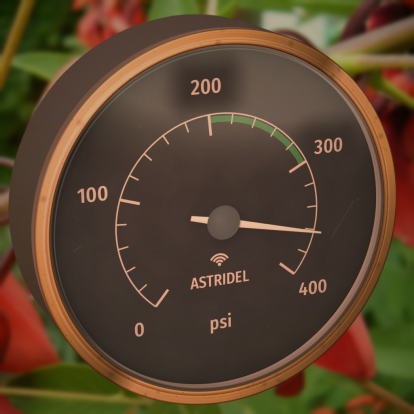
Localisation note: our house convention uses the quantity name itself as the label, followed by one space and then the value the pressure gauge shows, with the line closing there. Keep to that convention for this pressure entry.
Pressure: 360 psi
